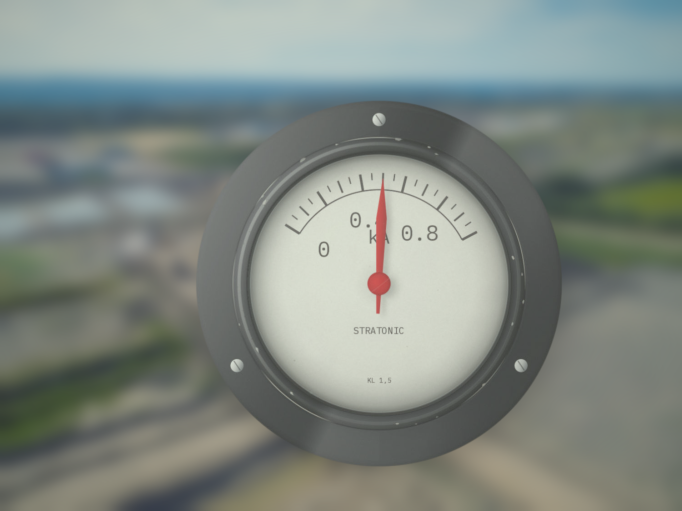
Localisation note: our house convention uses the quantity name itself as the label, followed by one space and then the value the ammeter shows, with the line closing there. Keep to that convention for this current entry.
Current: 0.5 kA
